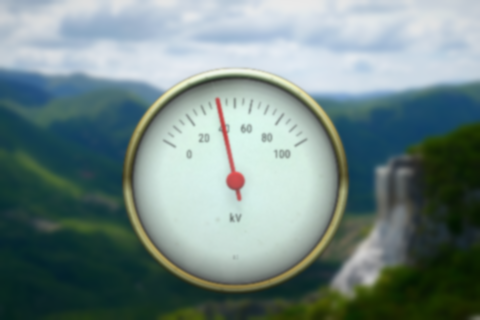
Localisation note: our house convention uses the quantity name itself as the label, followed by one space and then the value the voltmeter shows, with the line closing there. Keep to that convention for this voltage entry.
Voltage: 40 kV
